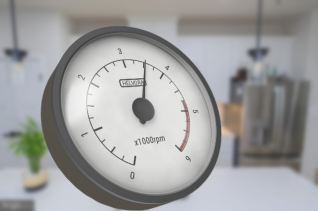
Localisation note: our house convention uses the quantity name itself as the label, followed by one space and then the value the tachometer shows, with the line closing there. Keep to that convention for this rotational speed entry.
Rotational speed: 3500 rpm
